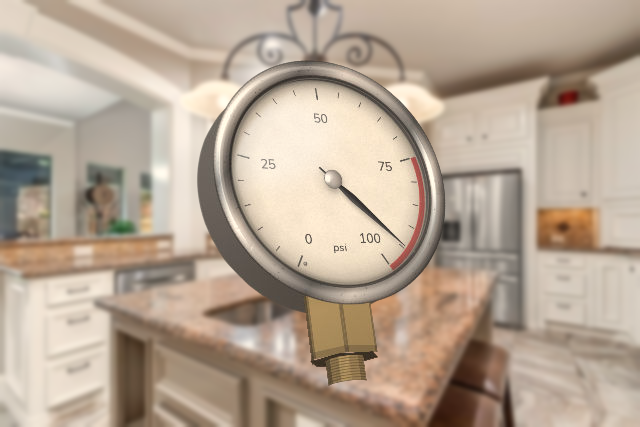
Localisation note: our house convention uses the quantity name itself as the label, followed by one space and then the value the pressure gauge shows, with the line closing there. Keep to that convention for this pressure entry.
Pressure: 95 psi
